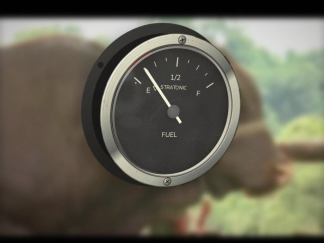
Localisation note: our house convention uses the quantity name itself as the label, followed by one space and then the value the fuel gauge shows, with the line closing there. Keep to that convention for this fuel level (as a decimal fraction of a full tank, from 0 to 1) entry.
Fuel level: 0.125
